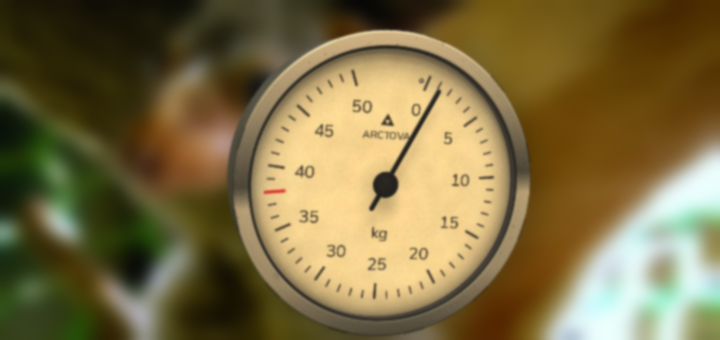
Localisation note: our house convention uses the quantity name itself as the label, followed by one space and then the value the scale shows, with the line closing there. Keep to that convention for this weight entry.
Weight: 1 kg
